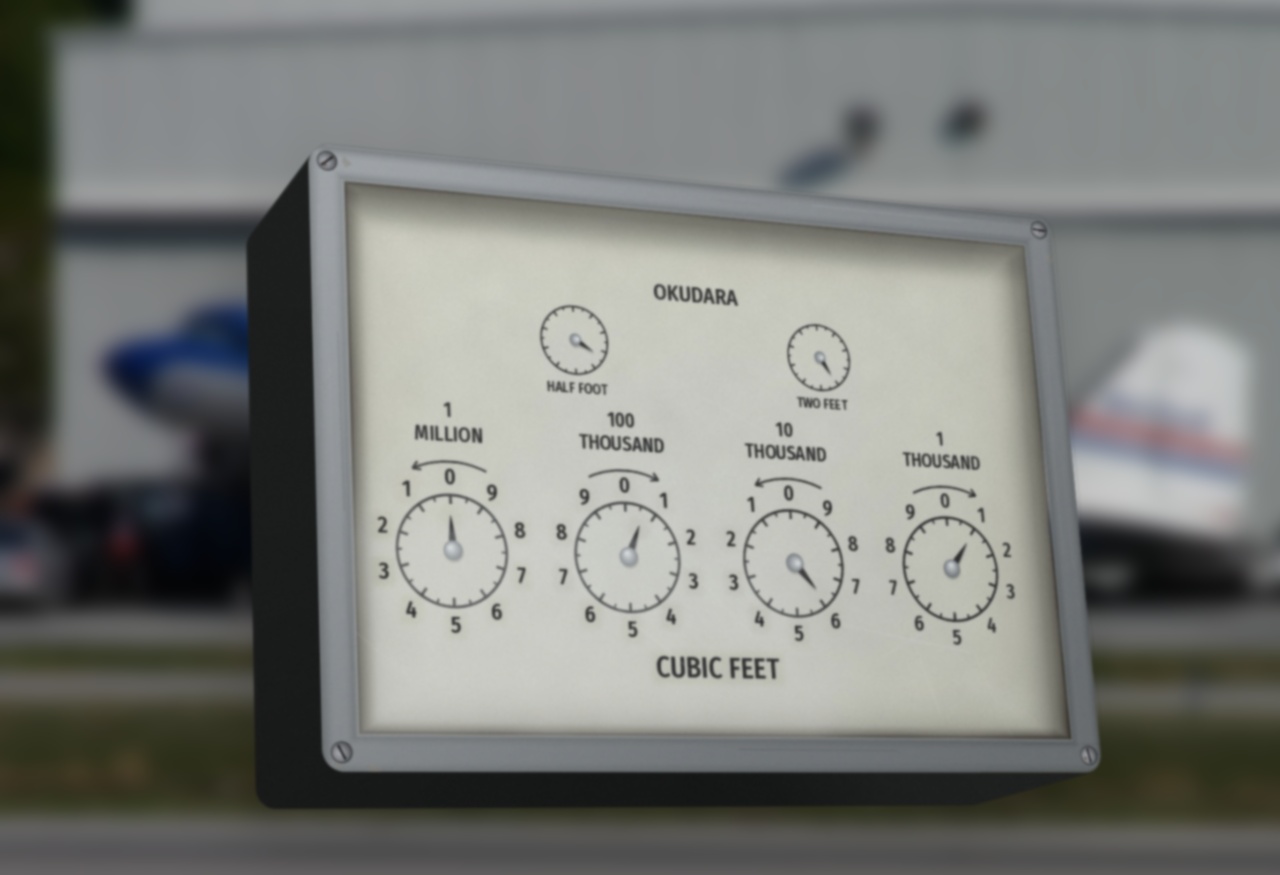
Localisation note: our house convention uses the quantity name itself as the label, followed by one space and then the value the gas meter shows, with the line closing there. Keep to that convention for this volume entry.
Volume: 6100 ft³
